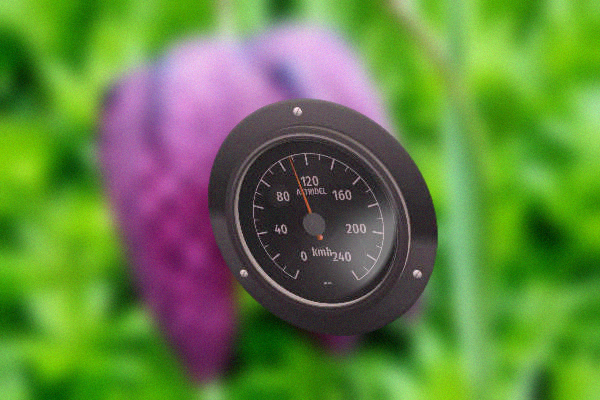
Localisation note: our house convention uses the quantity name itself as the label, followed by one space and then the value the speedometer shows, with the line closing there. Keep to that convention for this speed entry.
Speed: 110 km/h
